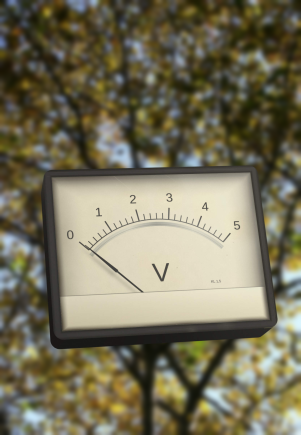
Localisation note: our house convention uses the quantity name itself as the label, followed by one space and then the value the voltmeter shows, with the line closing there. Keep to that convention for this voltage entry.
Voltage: 0 V
